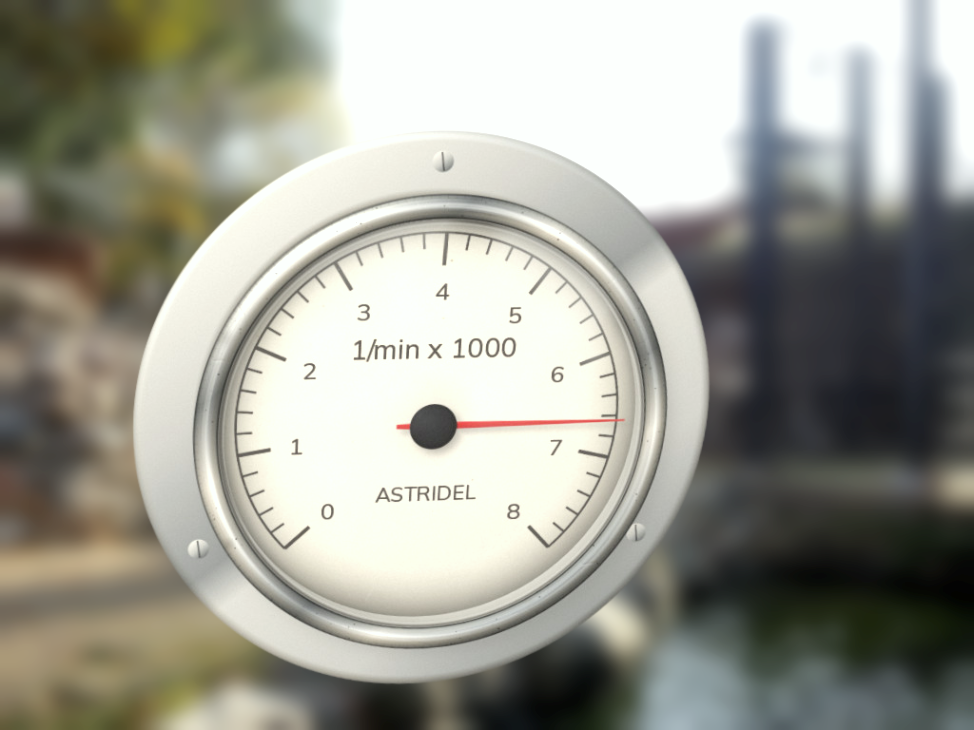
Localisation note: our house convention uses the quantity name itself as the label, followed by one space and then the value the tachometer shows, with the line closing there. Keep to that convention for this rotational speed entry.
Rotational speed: 6600 rpm
